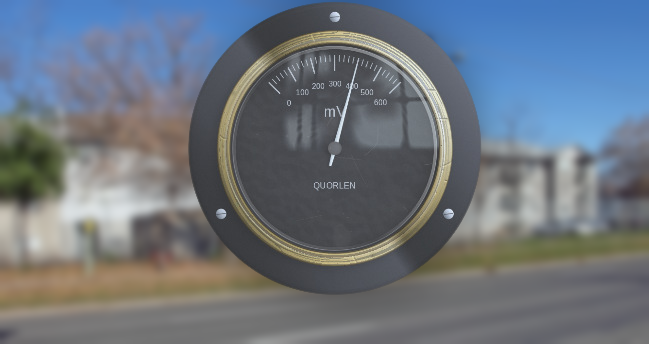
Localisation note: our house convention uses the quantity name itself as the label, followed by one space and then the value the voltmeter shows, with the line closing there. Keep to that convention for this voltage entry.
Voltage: 400 mV
